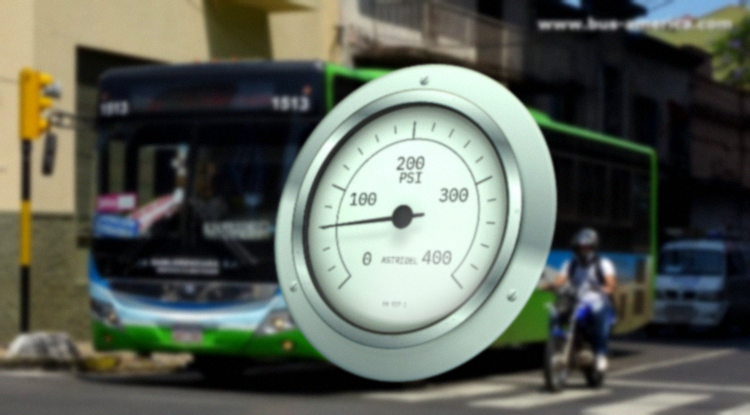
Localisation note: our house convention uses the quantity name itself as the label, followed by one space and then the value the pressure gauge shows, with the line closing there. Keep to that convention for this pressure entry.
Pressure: 60 psi
